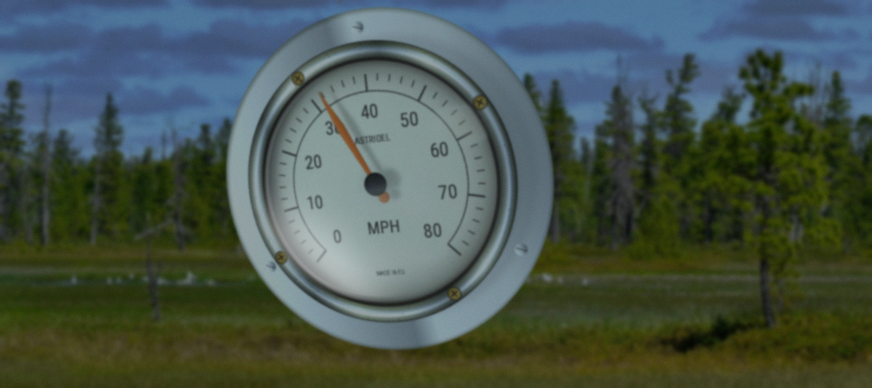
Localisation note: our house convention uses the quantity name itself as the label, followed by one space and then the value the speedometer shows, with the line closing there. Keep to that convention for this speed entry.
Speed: 32 mph
